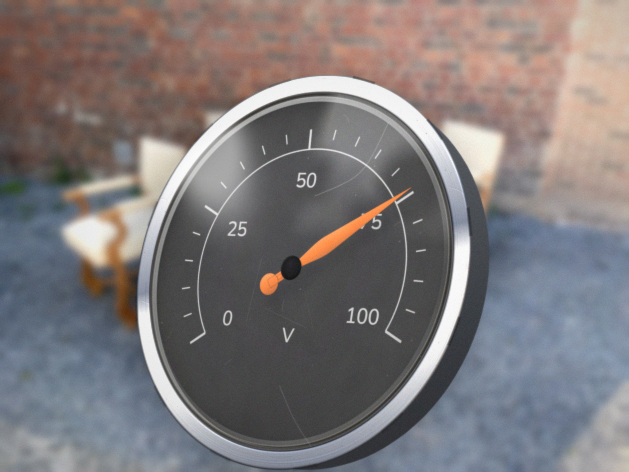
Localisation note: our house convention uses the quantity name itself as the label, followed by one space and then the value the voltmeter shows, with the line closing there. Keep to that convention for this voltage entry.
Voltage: 75 V
